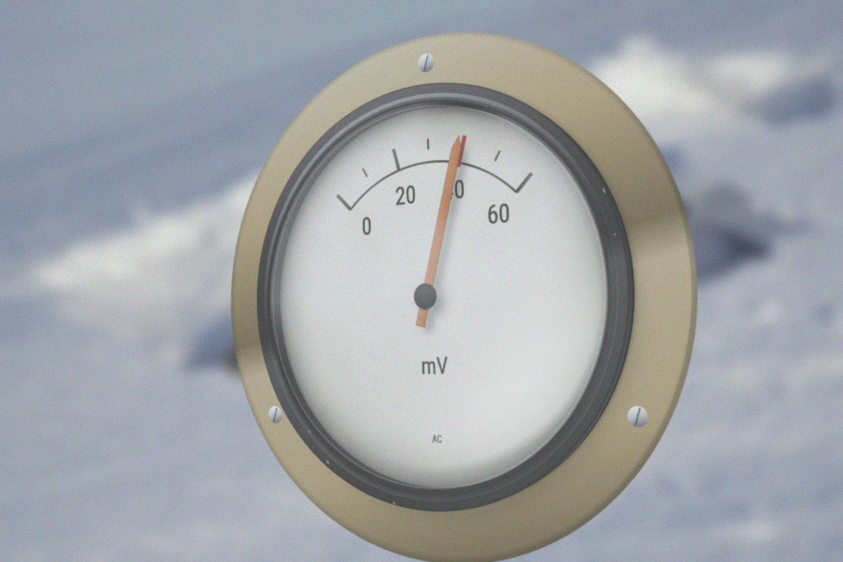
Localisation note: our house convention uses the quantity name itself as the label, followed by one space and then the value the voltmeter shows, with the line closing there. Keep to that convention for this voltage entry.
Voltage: 40 mV
